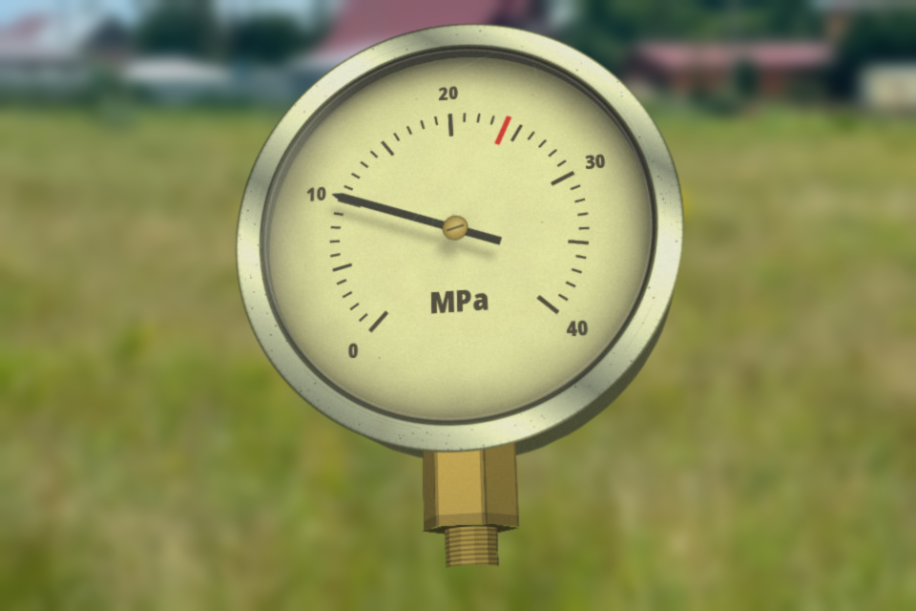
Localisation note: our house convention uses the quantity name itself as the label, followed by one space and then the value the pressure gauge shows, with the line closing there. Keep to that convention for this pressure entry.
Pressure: 10 MPa
